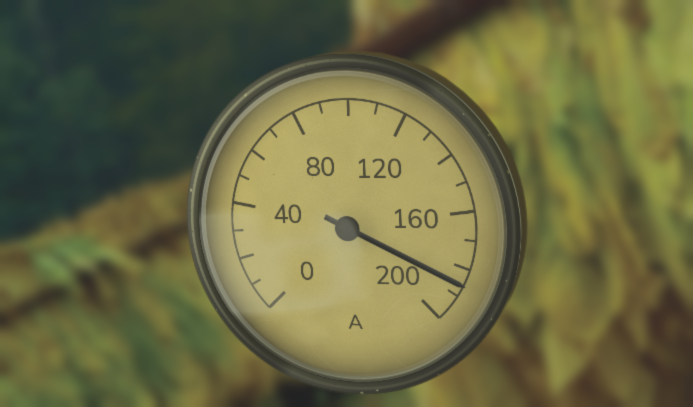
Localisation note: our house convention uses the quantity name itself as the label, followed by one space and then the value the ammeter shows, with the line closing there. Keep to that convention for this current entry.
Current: 185 A
